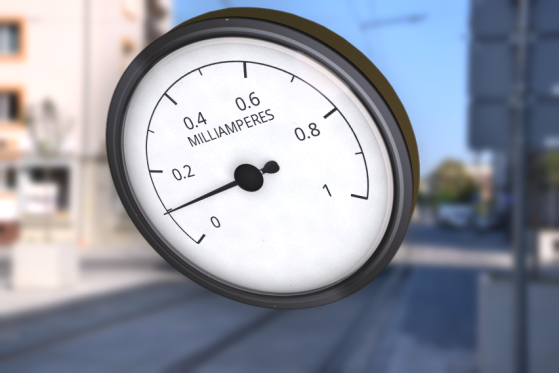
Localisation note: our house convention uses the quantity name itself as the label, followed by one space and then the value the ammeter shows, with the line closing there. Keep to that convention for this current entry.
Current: 0.1 mA
